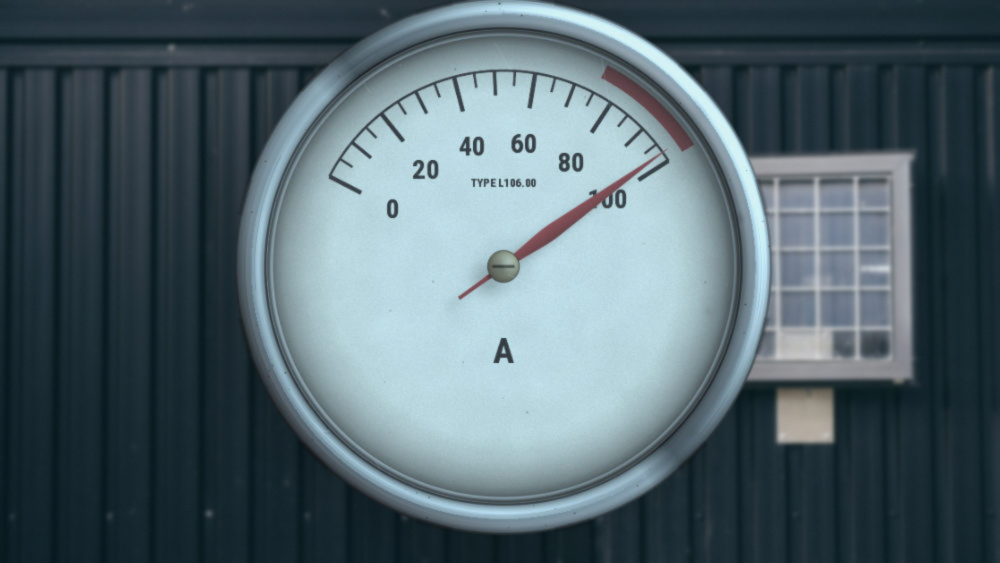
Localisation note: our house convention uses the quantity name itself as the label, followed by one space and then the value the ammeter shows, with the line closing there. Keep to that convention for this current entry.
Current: 97.5 A
